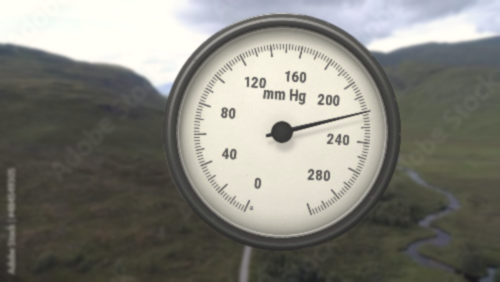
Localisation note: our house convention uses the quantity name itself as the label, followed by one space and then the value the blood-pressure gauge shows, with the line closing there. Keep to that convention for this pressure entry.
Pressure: 220 mmHg
